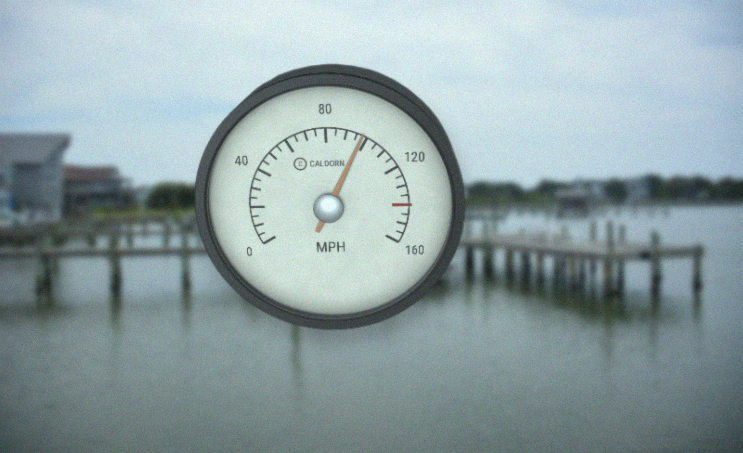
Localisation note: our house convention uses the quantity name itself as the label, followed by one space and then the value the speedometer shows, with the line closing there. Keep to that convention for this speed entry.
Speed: 97.5 mph
